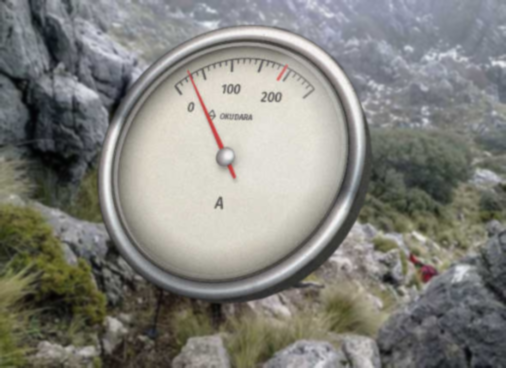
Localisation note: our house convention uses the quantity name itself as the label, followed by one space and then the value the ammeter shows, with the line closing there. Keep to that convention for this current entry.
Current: 30 A
